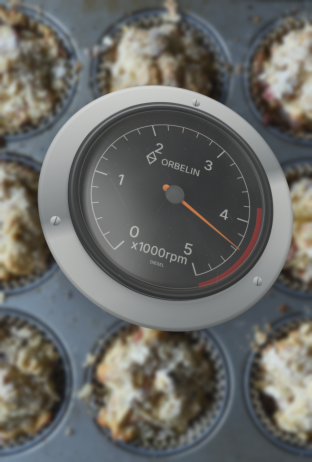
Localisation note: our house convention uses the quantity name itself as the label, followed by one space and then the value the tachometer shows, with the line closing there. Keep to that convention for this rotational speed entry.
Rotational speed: 4400 rpm
